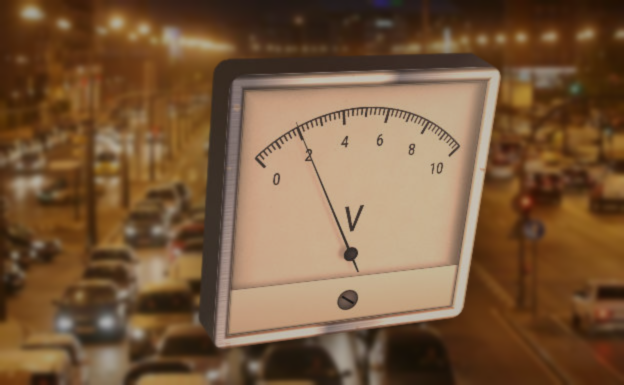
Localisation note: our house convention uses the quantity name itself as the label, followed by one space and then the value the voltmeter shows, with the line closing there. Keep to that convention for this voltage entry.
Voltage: 2 V
